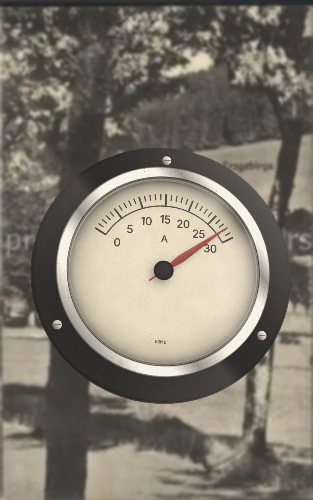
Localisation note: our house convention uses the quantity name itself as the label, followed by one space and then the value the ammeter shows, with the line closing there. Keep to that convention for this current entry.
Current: 28 A
